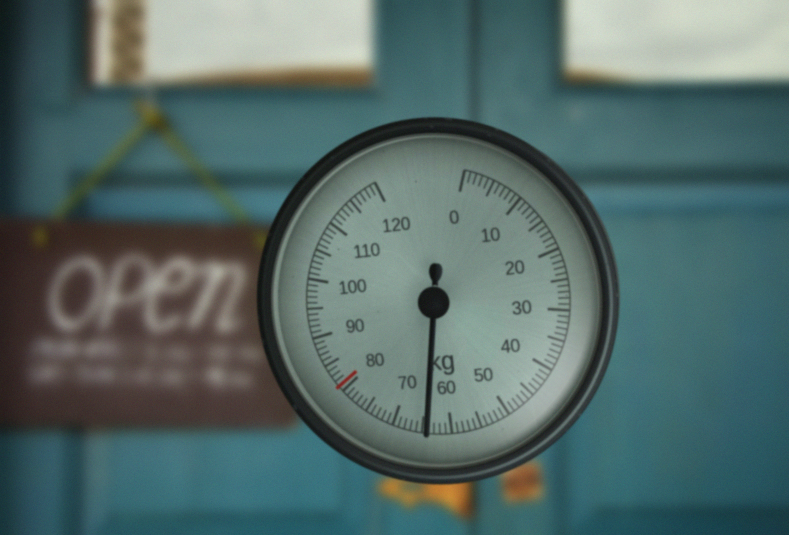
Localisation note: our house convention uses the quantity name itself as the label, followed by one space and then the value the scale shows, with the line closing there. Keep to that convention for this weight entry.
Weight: 64 kg
